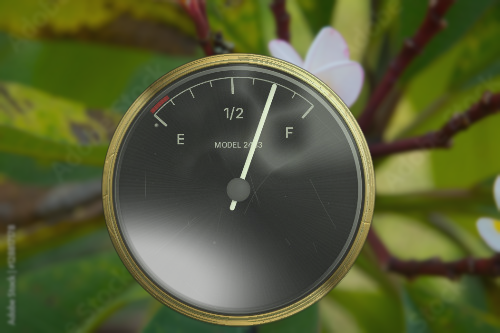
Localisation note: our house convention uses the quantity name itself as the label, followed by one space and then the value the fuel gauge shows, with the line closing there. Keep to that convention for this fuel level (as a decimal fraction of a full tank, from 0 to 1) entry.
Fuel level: 0.75
